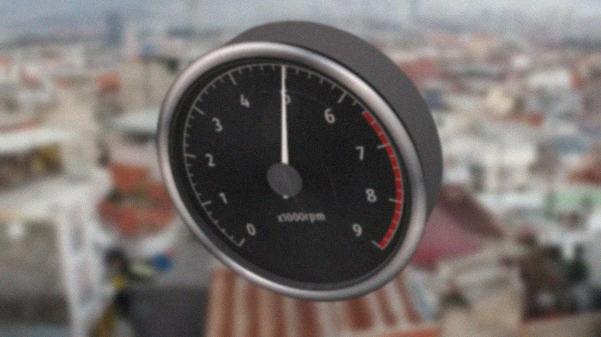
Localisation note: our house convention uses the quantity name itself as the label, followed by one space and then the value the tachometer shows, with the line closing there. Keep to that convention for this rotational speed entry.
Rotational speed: 5000 rpm
